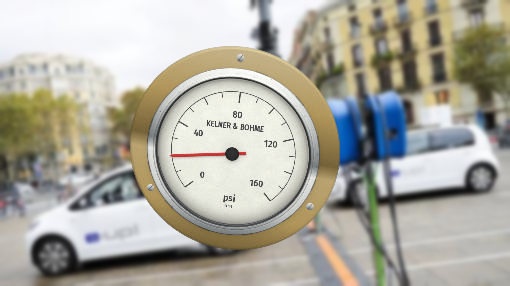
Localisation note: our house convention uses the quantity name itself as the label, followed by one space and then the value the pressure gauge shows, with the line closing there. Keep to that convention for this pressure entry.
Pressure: 20 psi
